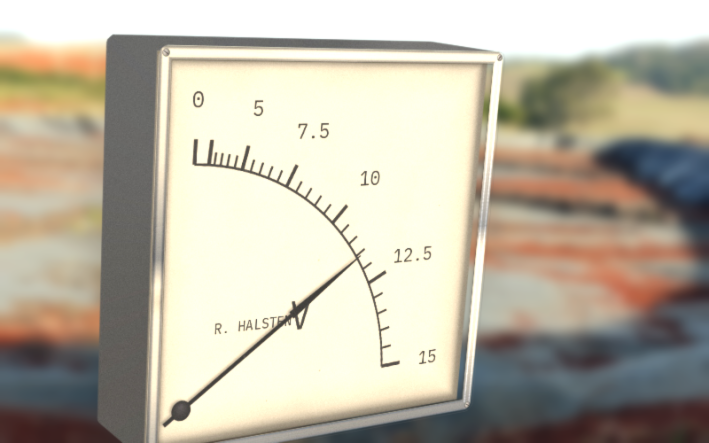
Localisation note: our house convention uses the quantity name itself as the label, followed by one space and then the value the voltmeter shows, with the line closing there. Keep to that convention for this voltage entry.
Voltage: 11.5 V
